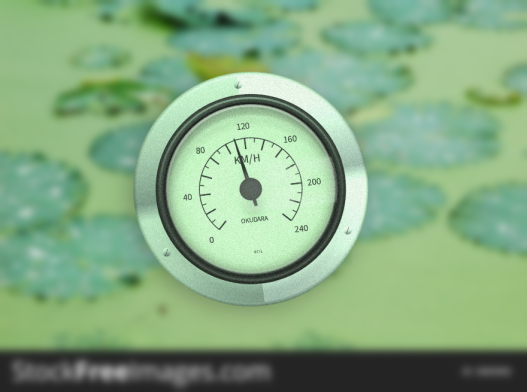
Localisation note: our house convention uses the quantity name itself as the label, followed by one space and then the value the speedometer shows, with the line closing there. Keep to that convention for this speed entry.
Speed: 110 km/h
